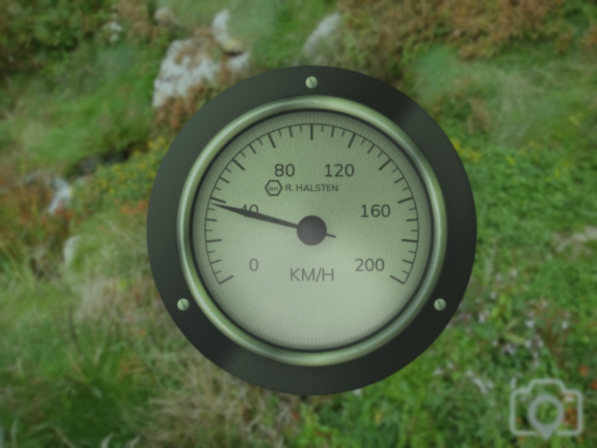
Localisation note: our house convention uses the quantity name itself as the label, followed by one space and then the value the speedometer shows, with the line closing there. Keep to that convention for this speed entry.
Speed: 37.5 km/h
